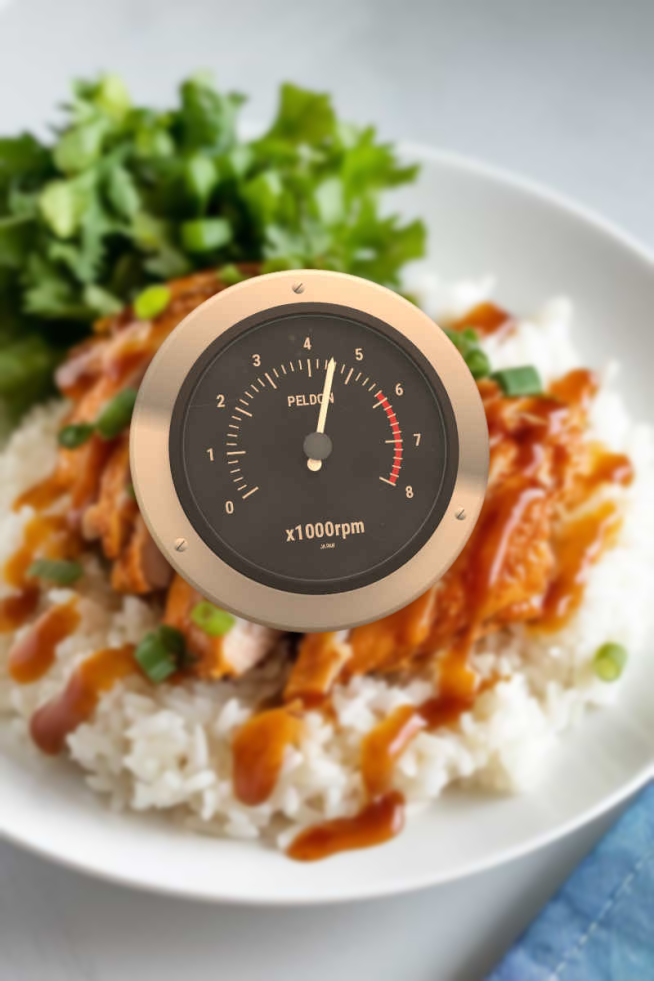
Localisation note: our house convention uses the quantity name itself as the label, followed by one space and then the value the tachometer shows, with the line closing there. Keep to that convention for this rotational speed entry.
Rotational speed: 4500 rpm
